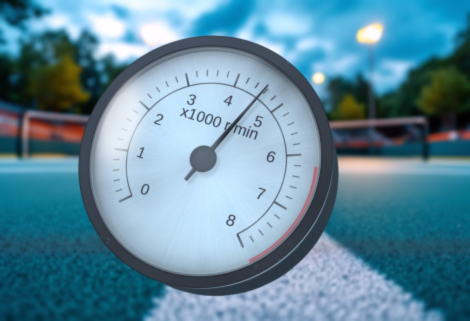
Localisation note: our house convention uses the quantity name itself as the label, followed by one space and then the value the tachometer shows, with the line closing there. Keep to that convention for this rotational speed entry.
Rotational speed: 4600 rpm
